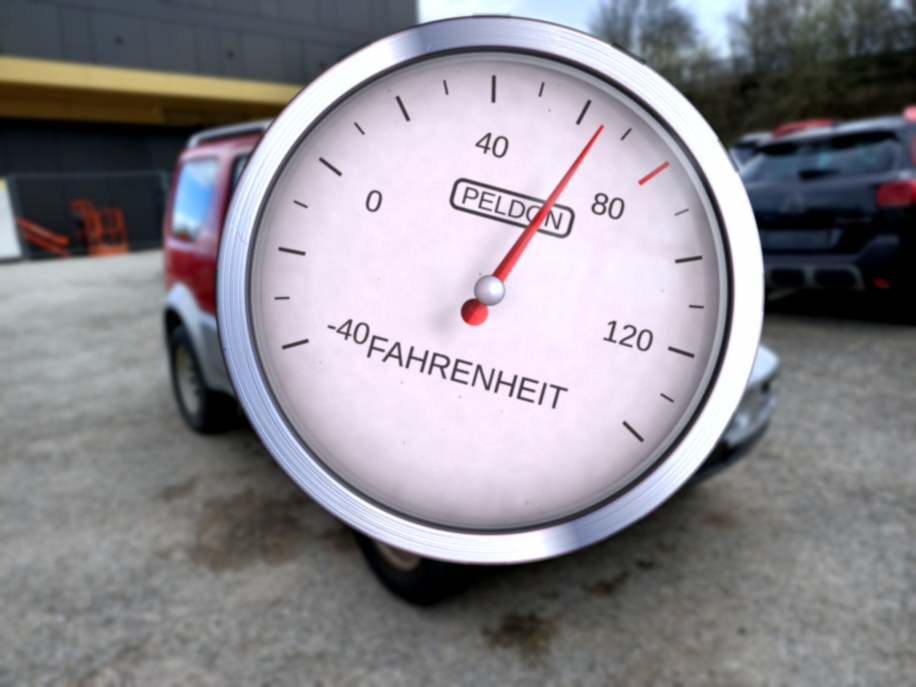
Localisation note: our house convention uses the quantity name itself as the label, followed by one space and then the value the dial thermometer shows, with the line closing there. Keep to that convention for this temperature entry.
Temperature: 65 °F
